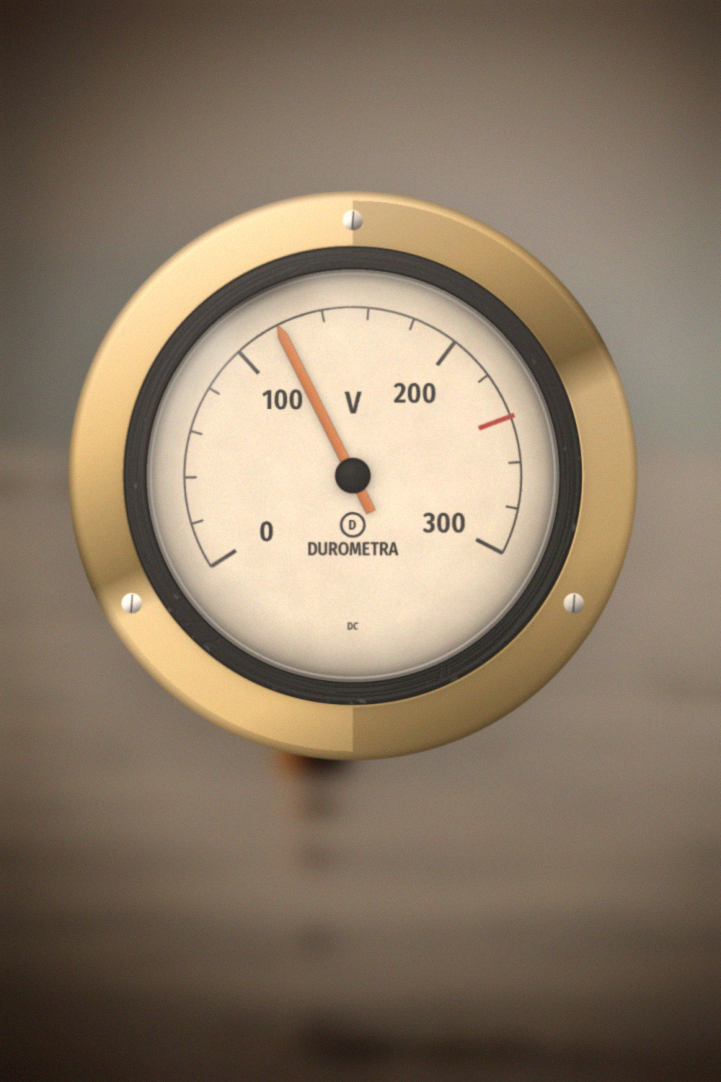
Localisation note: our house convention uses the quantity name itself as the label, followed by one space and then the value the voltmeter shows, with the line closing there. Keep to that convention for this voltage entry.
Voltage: 120 V
